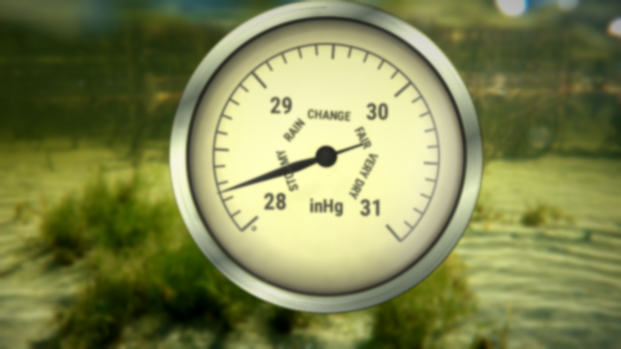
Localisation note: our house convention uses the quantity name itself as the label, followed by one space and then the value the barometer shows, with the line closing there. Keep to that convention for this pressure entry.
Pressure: 28.25 inHg
